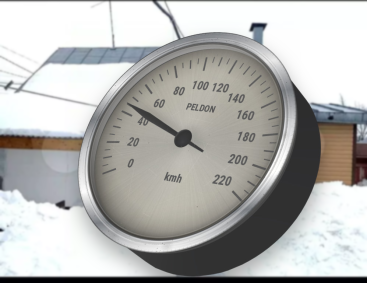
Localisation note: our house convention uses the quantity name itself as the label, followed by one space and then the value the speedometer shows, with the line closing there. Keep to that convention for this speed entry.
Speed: 45 km/h
